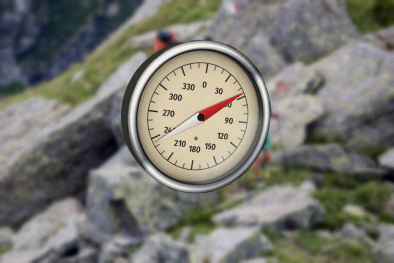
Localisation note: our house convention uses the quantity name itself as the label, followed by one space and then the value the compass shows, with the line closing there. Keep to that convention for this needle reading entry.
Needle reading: 55 °
